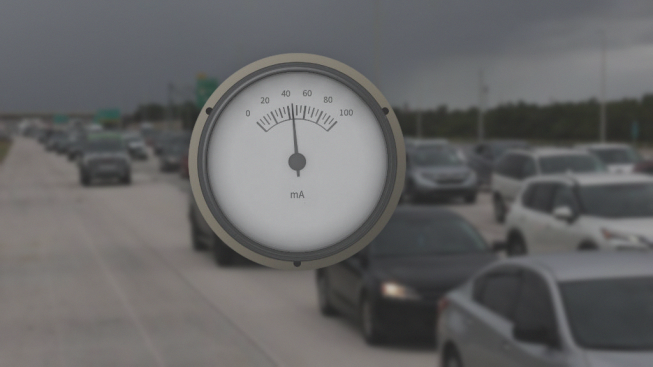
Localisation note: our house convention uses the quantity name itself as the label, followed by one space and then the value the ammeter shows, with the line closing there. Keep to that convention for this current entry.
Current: 45 mA
